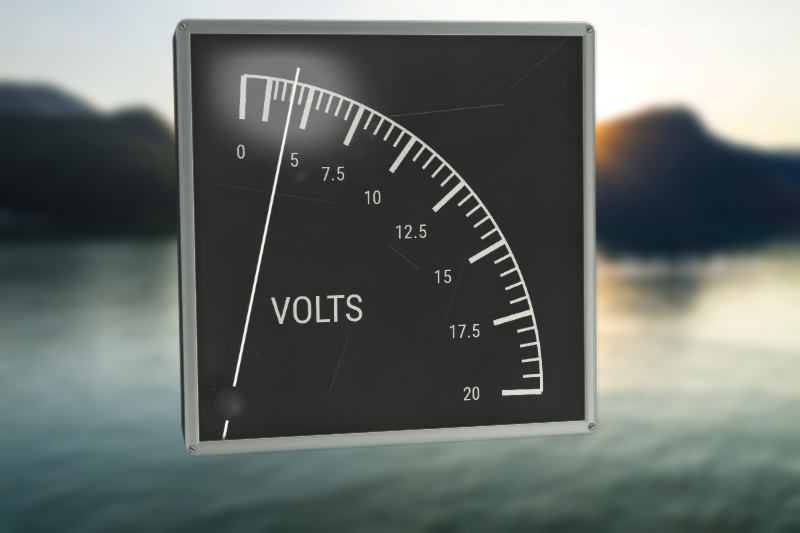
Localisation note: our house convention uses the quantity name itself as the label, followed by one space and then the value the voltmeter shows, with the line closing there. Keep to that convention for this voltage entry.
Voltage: 4 V
